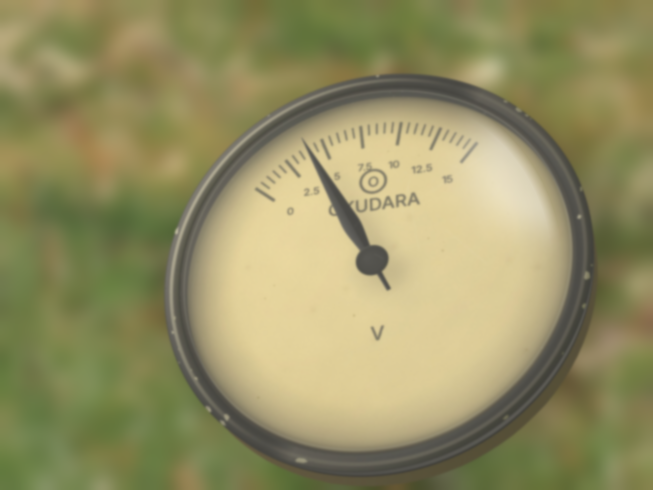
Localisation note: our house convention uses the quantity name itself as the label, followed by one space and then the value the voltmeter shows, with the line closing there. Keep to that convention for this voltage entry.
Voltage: 4 V
